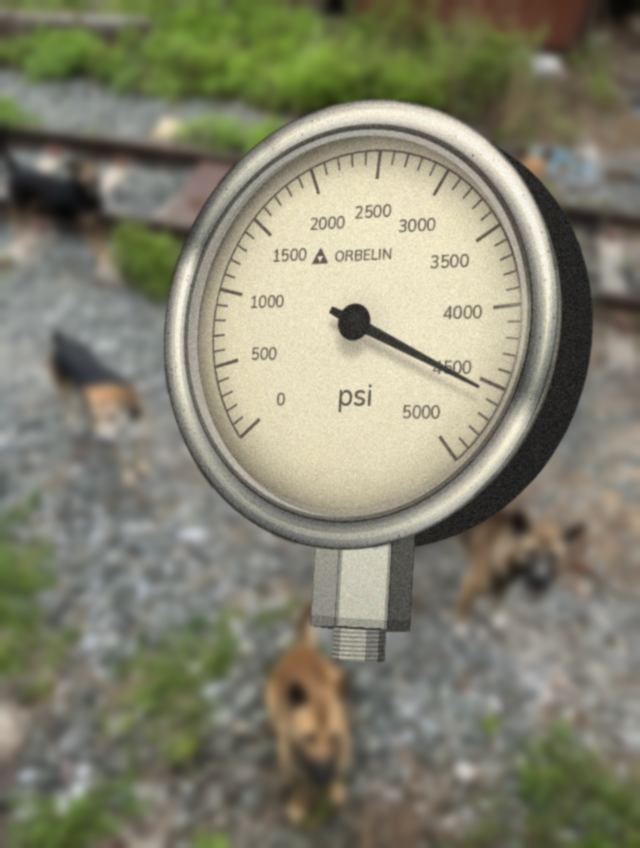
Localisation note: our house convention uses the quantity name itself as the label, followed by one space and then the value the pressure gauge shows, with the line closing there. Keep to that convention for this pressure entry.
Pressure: 4550 psi
